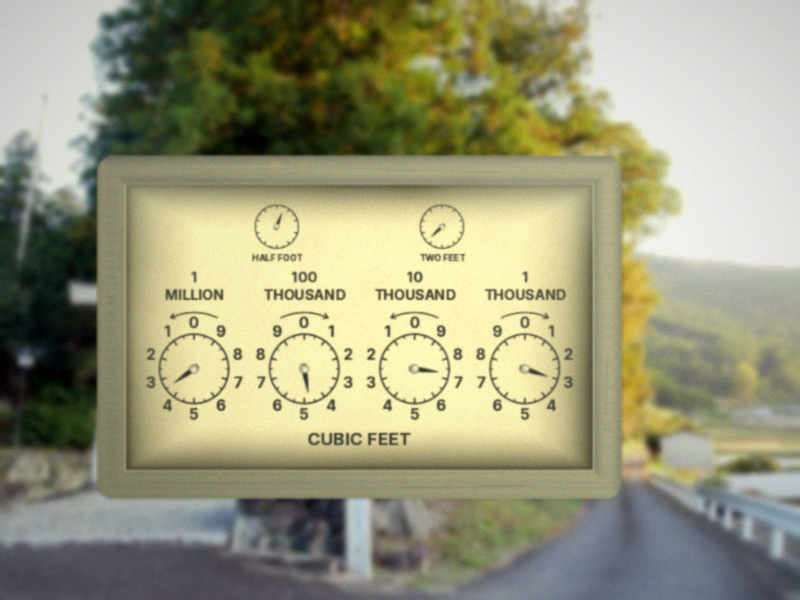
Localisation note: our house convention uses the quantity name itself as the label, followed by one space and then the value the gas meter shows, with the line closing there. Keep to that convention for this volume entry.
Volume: 347300 ft³
